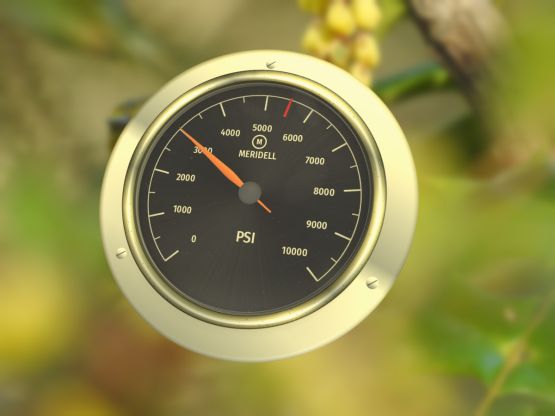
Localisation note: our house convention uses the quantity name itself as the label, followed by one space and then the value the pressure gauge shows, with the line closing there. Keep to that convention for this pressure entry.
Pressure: 3000 psi
